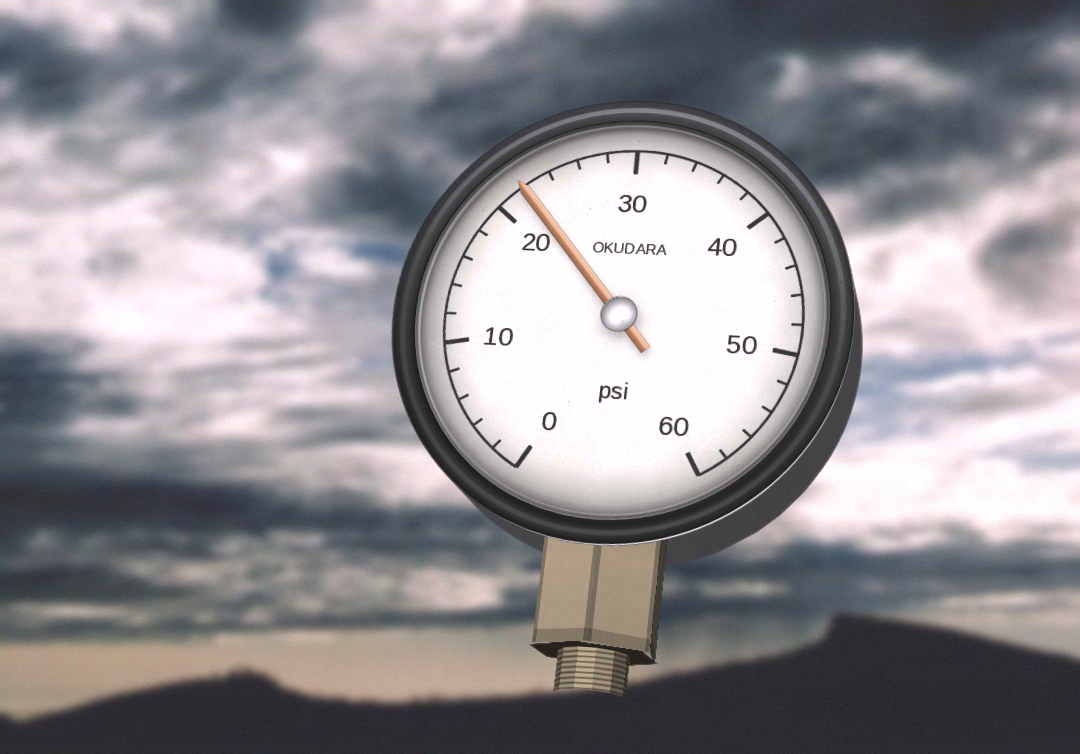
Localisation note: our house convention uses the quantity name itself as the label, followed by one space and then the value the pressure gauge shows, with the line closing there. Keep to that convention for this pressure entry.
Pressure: 22 psi
